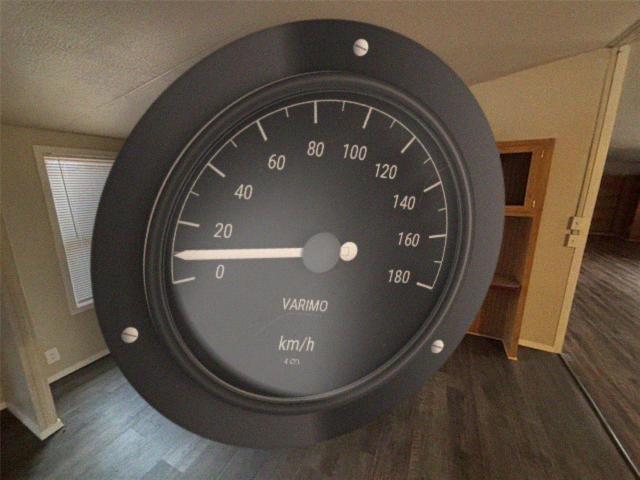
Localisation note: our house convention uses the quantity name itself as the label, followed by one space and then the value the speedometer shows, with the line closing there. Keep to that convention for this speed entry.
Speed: 10 km/h
